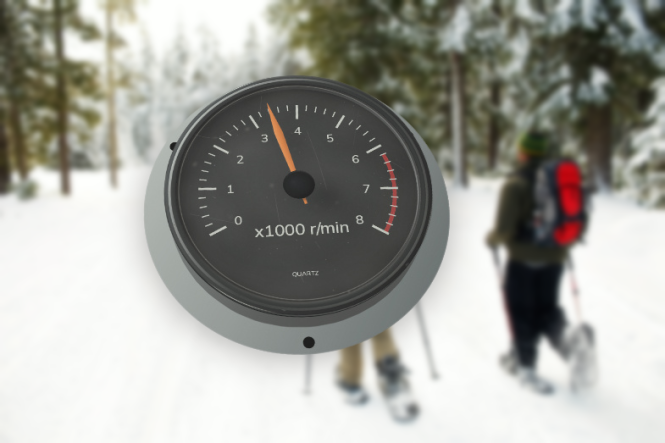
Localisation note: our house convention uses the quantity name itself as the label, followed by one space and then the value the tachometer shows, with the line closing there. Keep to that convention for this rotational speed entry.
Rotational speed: 3400 rpm
